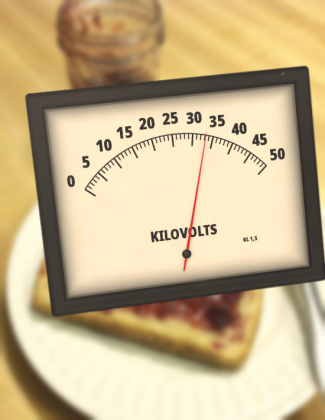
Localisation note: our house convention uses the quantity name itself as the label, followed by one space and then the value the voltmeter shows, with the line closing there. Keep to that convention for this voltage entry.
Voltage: 33 kV
